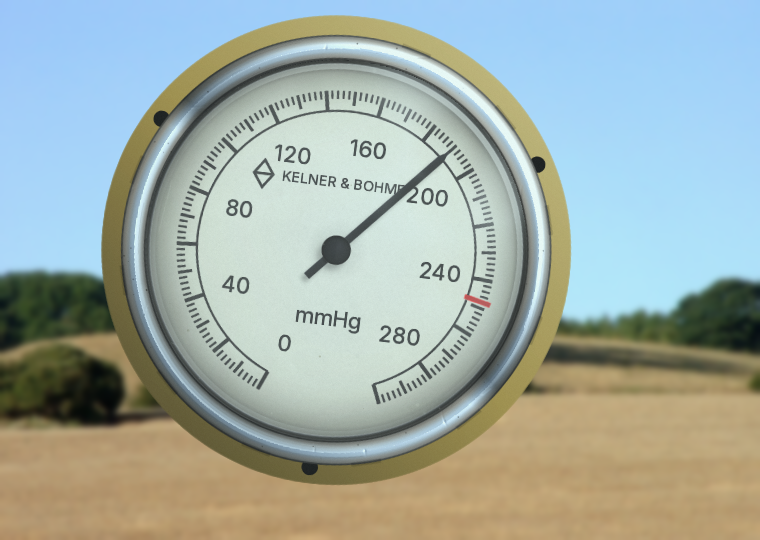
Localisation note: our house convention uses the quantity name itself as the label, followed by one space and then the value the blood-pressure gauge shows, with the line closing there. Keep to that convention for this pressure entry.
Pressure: 190 mmHg
